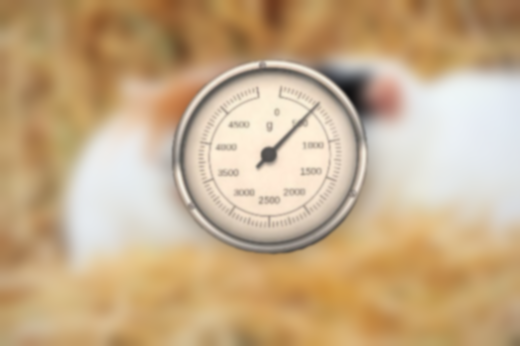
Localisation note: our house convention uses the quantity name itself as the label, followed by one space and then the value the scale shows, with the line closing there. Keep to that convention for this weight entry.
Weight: 500 g
